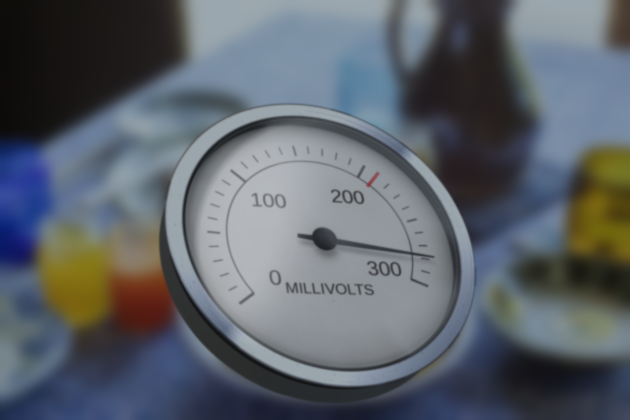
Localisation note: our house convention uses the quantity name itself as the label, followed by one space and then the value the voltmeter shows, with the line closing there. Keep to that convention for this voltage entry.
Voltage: 280 mV
